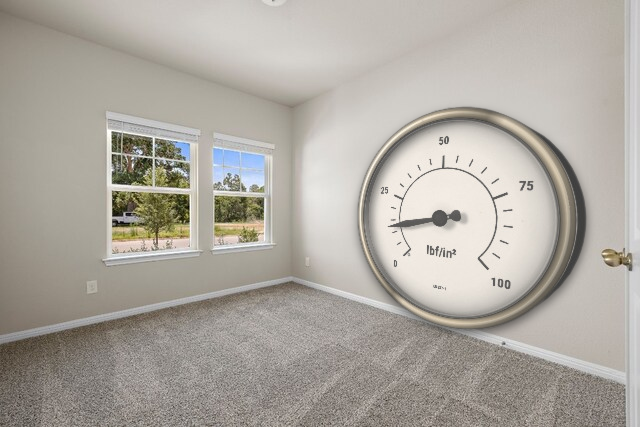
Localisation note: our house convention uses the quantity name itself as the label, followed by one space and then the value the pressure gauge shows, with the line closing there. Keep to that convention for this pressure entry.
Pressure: 12.5 psi
